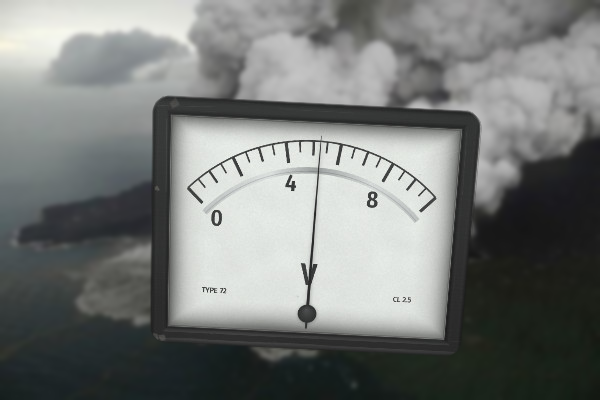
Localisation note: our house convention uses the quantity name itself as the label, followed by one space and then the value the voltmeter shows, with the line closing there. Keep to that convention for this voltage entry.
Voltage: 5.25 V
